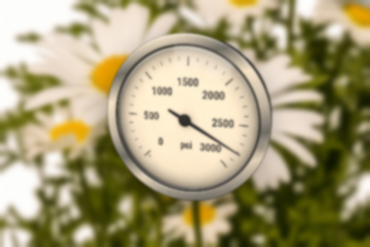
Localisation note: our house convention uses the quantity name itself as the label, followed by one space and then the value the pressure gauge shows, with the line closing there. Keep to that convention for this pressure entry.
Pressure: 2800 psi
